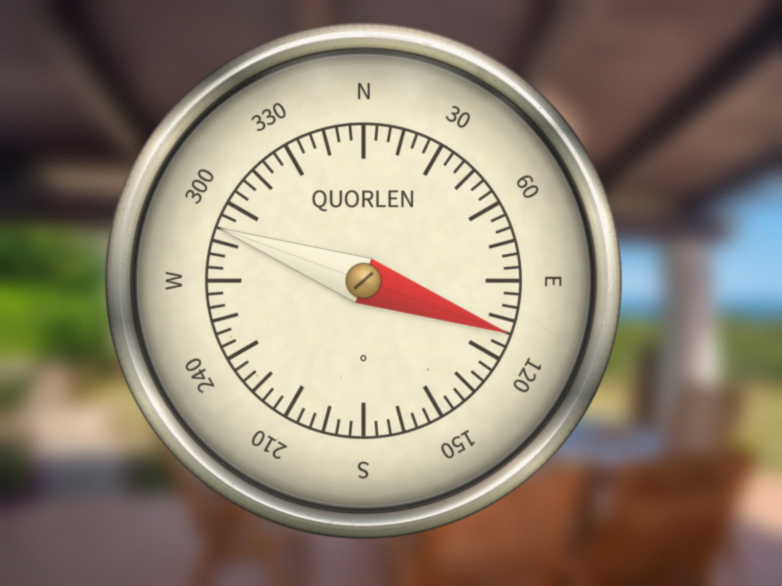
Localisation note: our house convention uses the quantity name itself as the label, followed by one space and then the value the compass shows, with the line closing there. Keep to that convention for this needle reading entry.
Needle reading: 110 °
